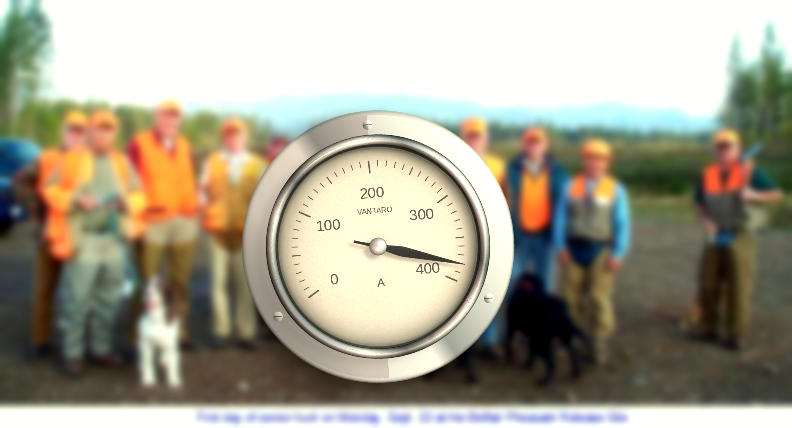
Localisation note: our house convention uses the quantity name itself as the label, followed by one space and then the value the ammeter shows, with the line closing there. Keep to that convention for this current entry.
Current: 380 A
